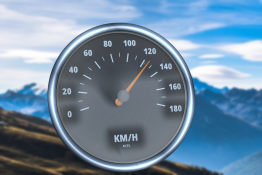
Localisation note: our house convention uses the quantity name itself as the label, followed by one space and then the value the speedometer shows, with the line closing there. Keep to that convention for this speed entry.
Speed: 125 km/h
